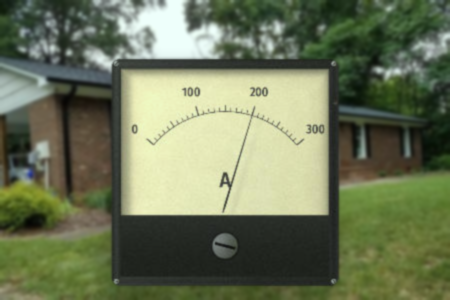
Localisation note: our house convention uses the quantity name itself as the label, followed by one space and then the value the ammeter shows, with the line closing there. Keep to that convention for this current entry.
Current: 200 A
